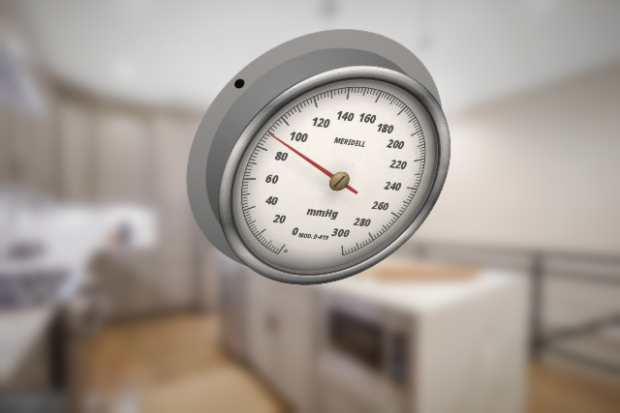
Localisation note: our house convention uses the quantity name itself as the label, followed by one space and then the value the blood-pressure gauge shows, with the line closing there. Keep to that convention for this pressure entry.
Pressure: 90 mmHg
